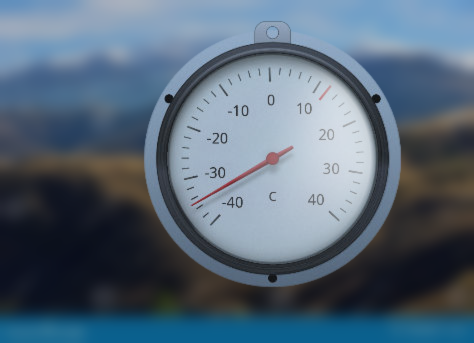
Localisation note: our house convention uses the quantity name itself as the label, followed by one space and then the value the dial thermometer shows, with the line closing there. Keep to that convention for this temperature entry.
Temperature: -35 °C
